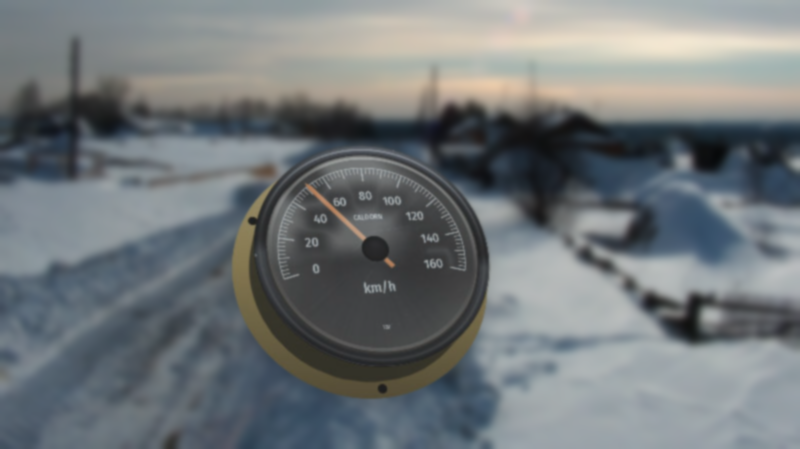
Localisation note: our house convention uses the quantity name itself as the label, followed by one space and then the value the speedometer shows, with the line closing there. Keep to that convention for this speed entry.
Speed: 50 km/h
